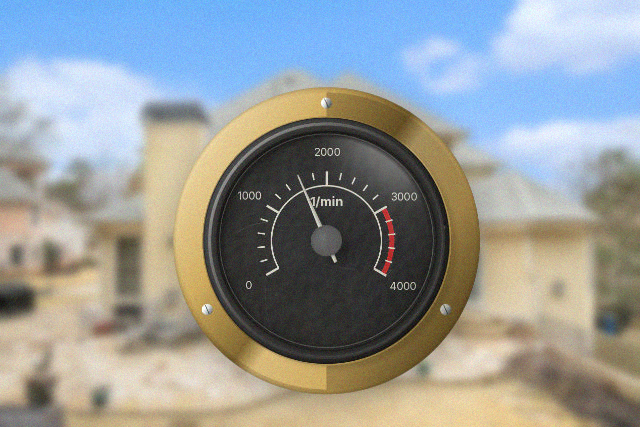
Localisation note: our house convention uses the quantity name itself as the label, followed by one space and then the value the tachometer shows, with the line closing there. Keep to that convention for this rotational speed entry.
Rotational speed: 1600 rpm
